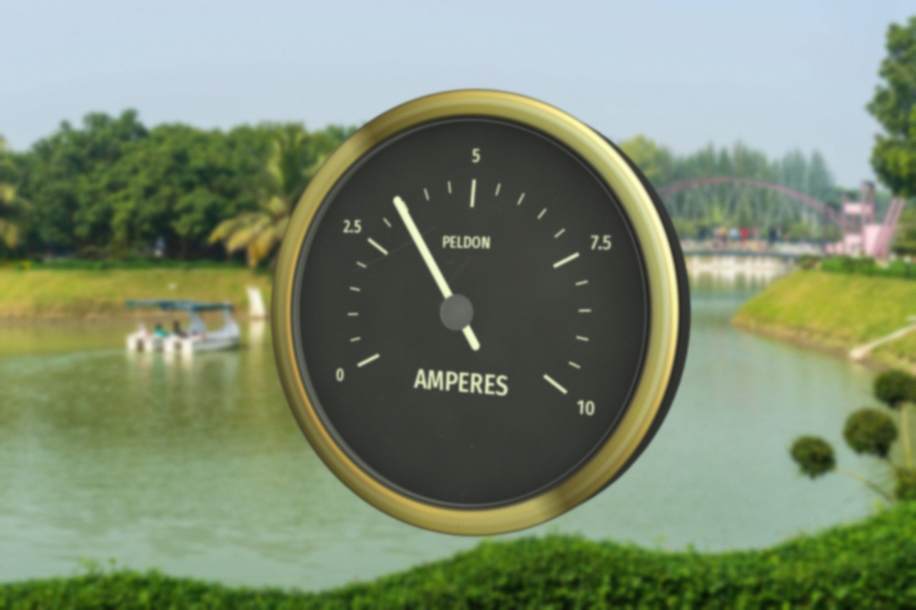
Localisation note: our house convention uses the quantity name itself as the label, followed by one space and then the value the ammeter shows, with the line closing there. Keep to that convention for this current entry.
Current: 3.5 A
